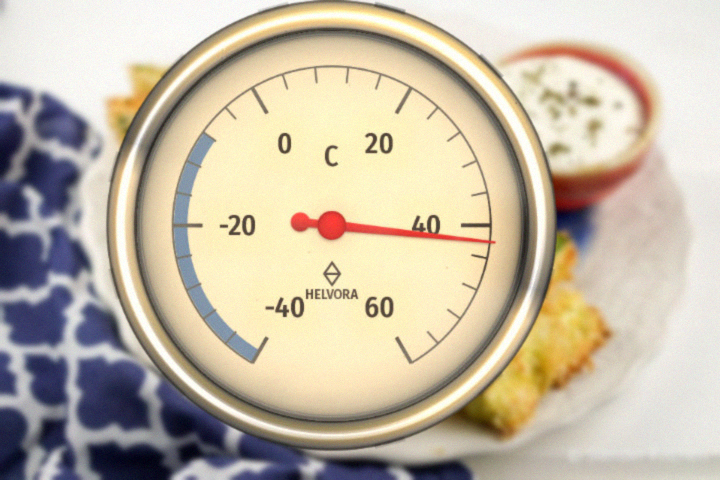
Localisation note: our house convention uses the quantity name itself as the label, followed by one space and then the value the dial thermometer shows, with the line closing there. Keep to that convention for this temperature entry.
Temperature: 42 °C
